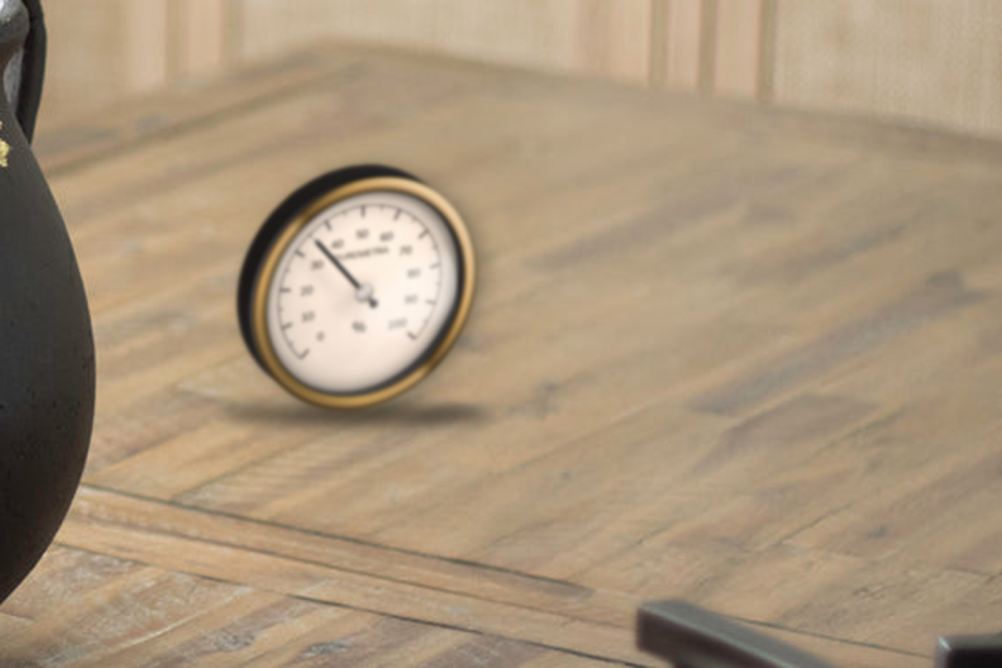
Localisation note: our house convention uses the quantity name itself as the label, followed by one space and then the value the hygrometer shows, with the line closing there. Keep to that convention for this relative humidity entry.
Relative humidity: 35 %
